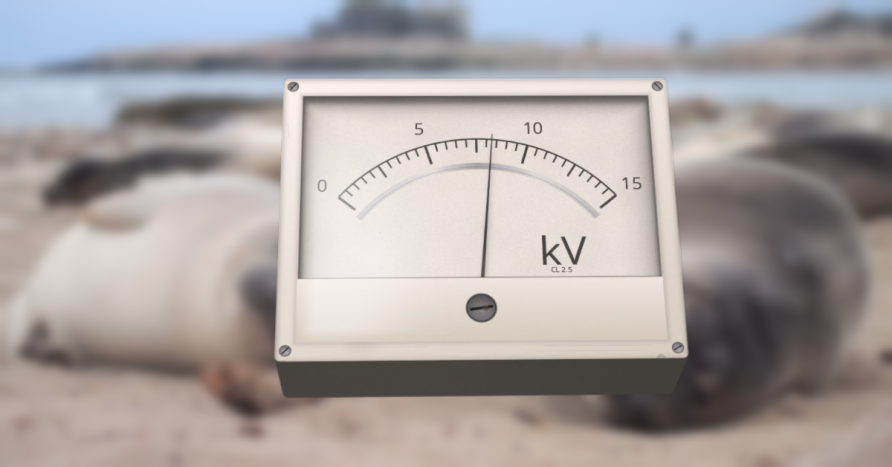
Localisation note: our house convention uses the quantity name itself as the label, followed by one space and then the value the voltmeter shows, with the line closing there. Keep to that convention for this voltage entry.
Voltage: 8.25 kV
